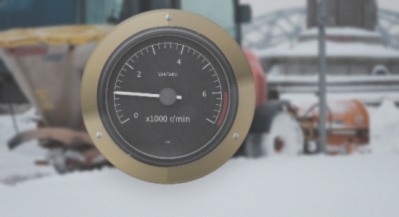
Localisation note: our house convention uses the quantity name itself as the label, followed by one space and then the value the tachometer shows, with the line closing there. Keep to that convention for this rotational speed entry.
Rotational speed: 1000 rpm
